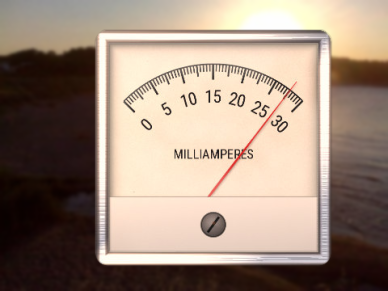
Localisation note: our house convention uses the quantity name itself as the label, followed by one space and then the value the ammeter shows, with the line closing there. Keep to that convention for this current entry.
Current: 27.5 mA
